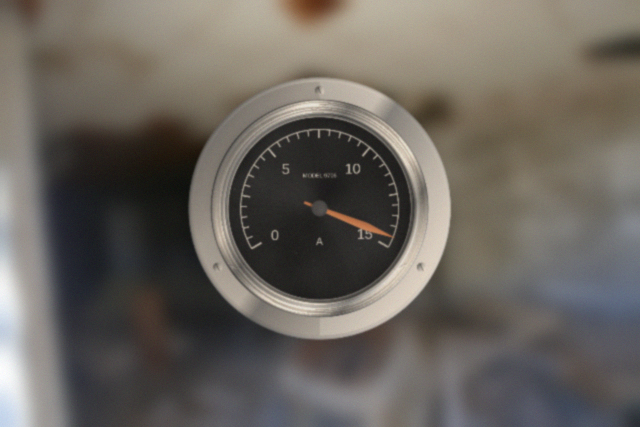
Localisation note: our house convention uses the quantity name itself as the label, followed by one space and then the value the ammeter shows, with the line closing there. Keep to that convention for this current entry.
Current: 14.5 A
